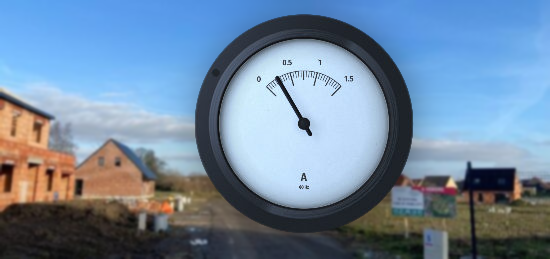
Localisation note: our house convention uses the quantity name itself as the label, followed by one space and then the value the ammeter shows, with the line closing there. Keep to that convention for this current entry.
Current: 0.25 A
